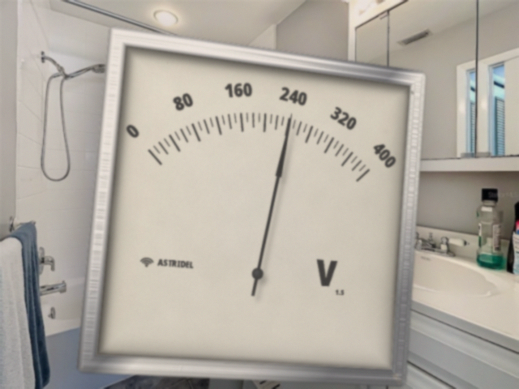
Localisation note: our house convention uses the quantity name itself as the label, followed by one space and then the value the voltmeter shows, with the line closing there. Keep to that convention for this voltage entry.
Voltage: 240 V
